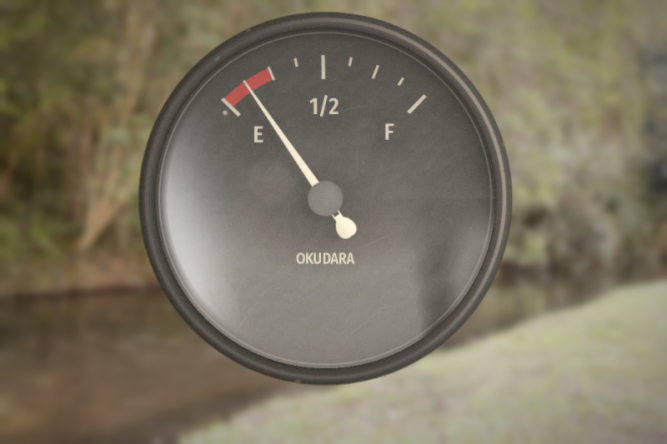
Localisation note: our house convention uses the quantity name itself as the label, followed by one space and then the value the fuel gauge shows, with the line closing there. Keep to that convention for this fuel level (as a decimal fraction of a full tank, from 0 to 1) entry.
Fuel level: 0.125
